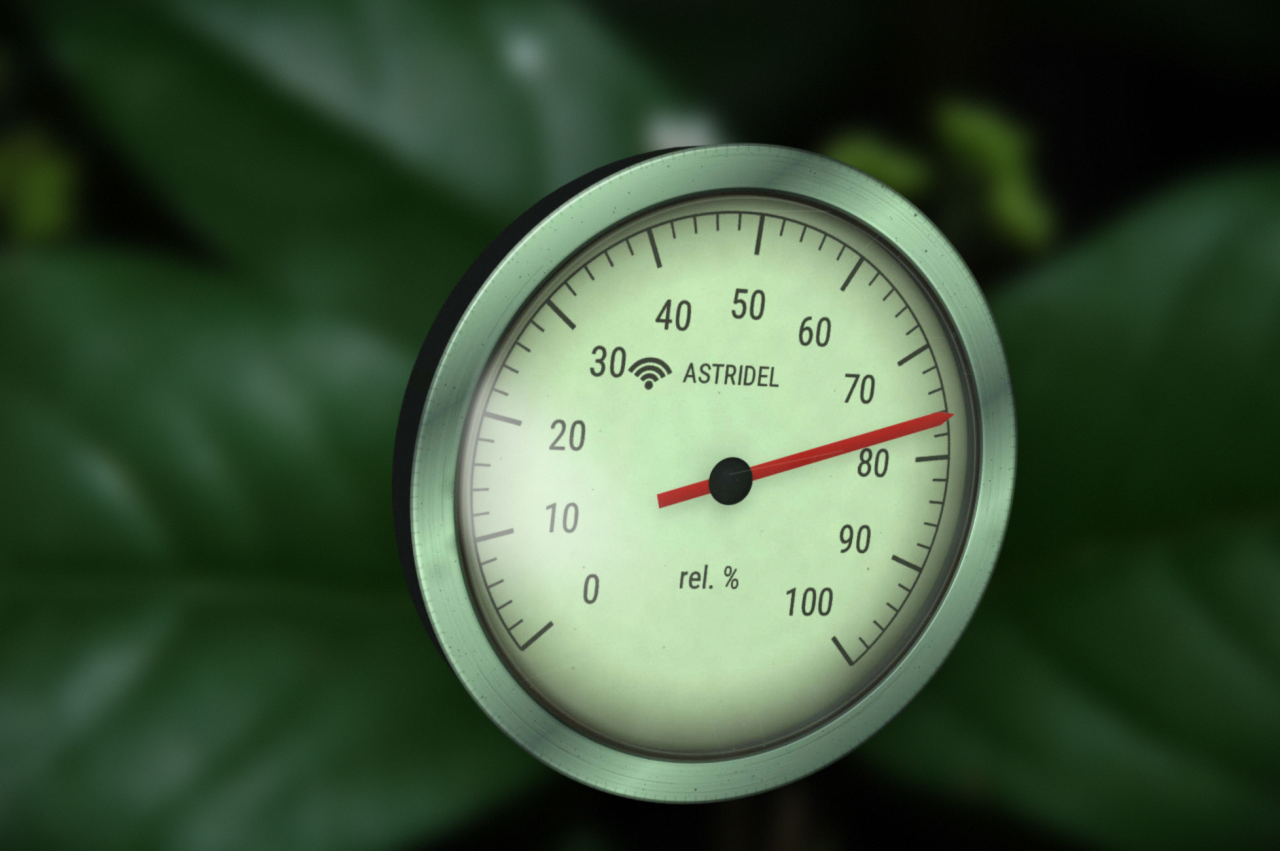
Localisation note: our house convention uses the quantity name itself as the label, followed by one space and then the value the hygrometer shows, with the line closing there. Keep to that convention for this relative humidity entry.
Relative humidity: 76 %
